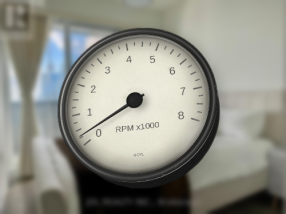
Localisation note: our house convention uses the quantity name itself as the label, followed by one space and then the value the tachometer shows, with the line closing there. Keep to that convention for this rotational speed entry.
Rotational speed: 250 rpm
